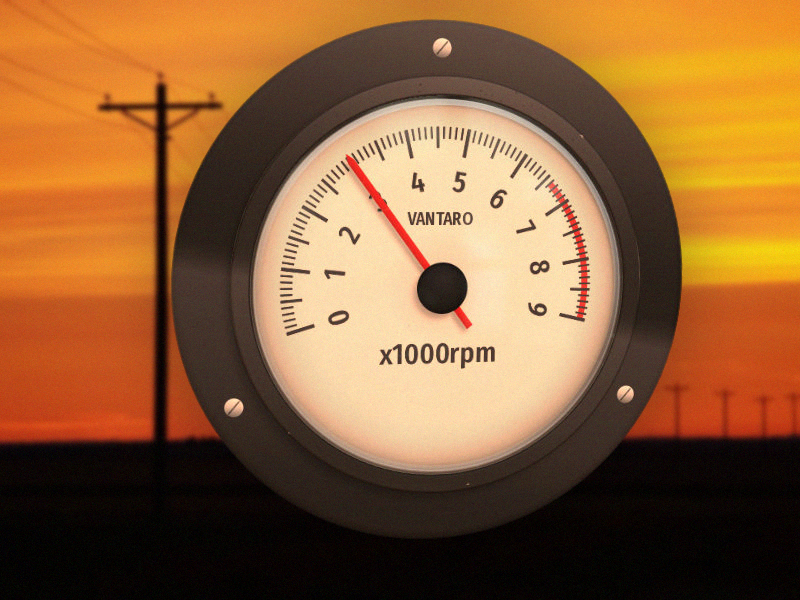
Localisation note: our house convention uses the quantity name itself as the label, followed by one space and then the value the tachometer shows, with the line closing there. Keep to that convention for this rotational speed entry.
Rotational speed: 3000 rpm
